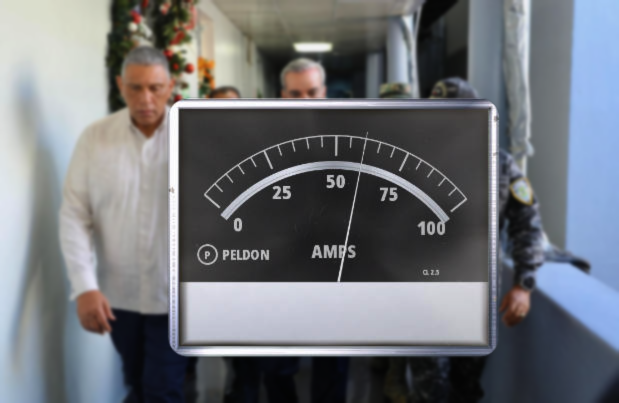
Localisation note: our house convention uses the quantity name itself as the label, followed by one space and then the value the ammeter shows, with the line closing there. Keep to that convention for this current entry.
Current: 60 A
